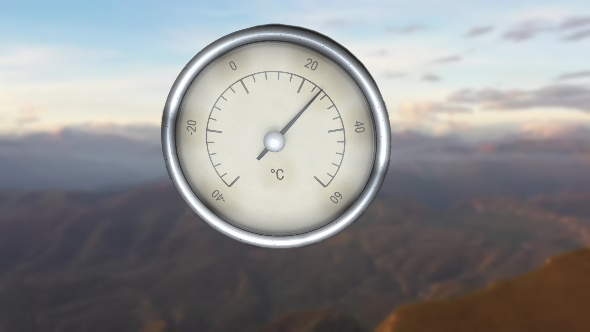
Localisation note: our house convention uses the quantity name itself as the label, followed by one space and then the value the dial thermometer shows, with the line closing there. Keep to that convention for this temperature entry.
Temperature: 26 °C
